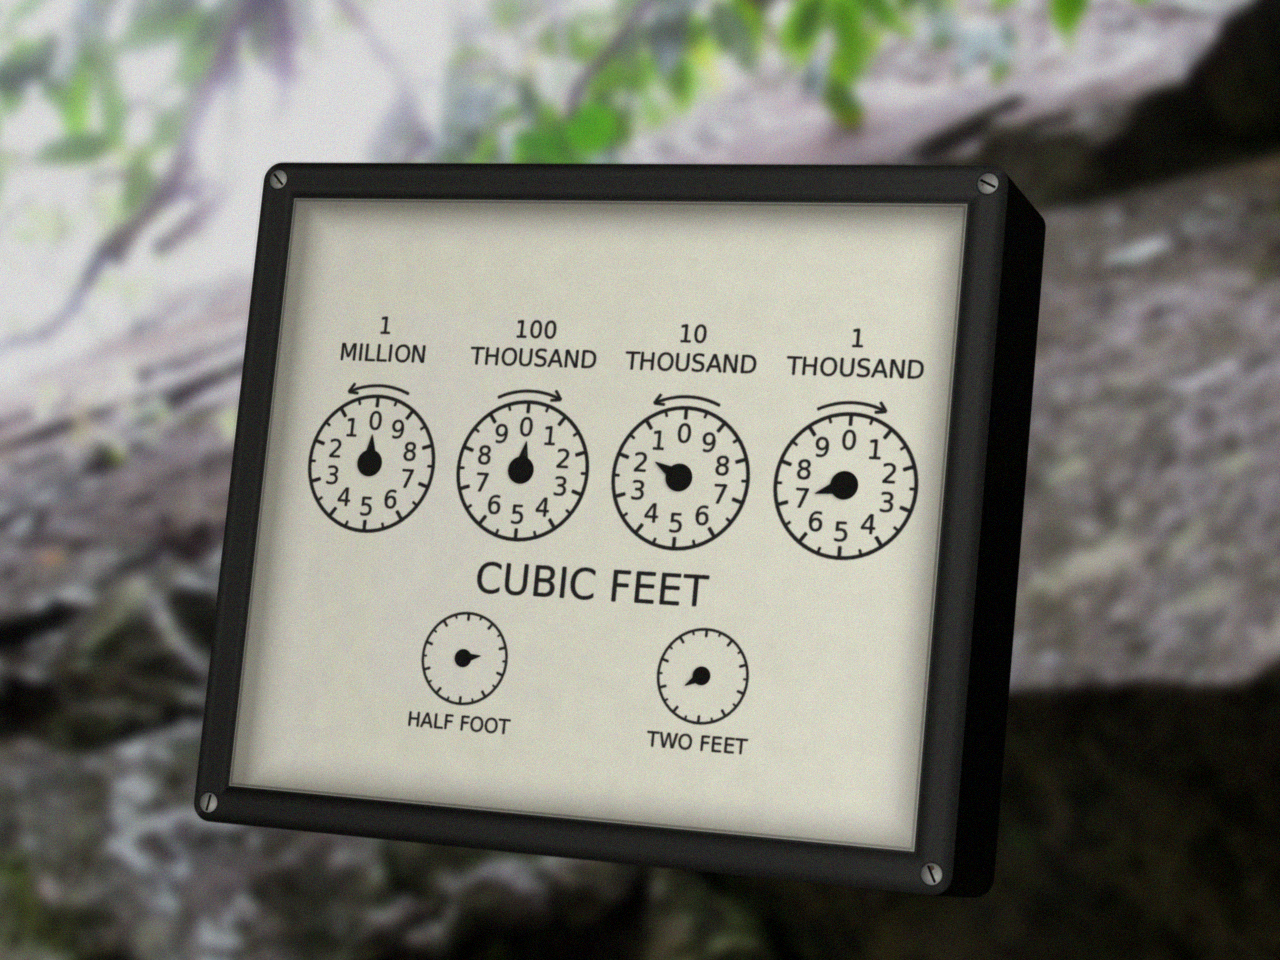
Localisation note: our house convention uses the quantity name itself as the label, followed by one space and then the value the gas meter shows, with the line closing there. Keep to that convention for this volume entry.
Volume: 1700 ft³
